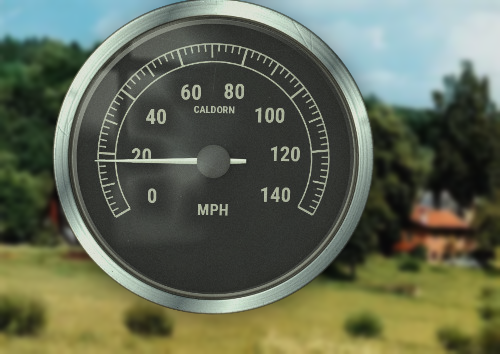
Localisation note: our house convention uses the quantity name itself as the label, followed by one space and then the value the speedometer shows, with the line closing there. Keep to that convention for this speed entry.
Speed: 18 mph
